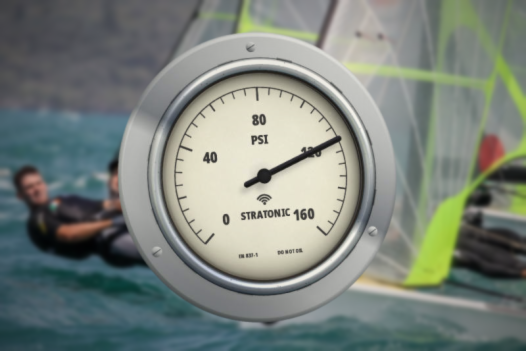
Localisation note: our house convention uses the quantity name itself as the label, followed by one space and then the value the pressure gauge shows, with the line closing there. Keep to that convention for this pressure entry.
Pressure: 120 psi
